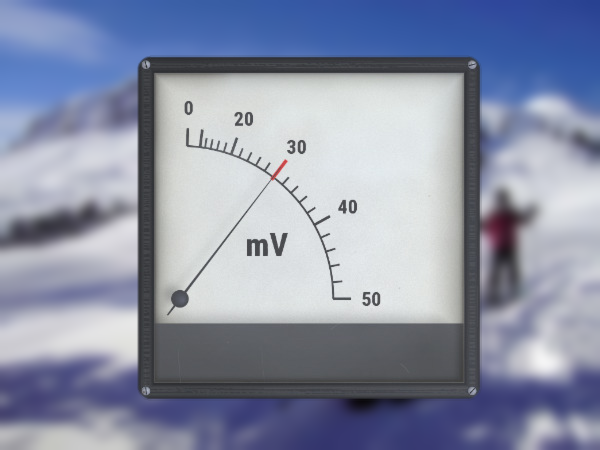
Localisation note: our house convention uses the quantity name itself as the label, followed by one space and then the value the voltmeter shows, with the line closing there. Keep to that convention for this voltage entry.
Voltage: 30 mV
